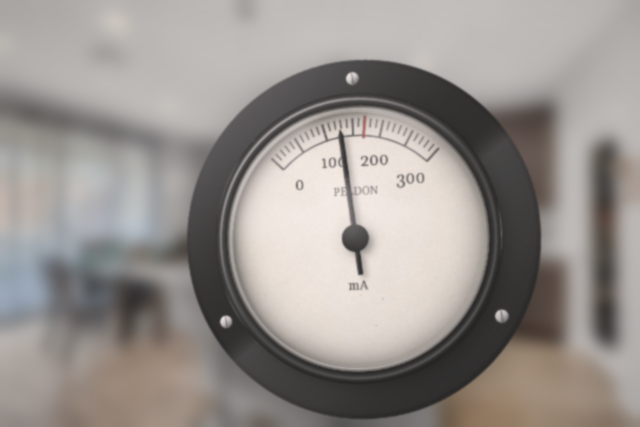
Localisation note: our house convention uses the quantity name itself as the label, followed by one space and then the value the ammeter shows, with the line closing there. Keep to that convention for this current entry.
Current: 130 mA
